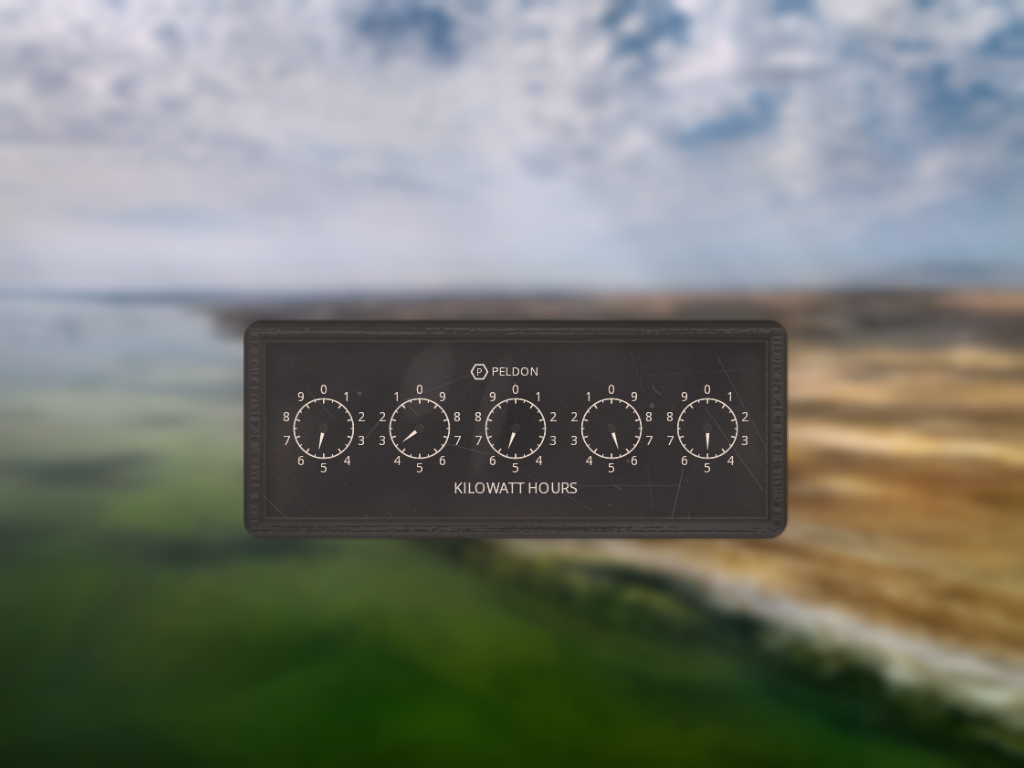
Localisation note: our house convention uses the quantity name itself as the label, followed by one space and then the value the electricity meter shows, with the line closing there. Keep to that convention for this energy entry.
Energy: 53555 kWh
